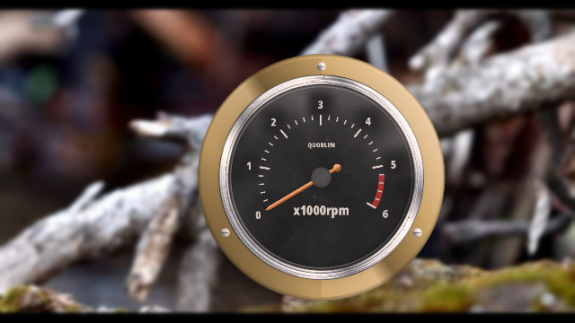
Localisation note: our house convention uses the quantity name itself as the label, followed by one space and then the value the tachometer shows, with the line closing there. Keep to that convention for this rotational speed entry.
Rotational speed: 0 rpm
